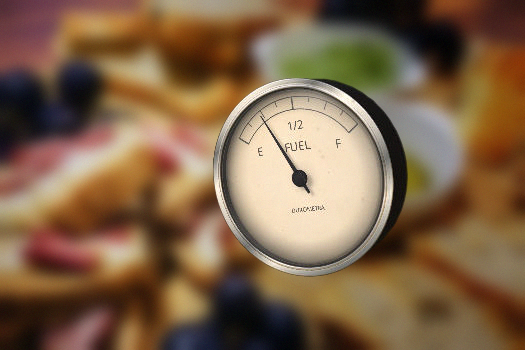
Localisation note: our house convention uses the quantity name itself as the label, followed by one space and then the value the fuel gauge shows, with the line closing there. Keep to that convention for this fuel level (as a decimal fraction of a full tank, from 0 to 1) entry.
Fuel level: 0.25
